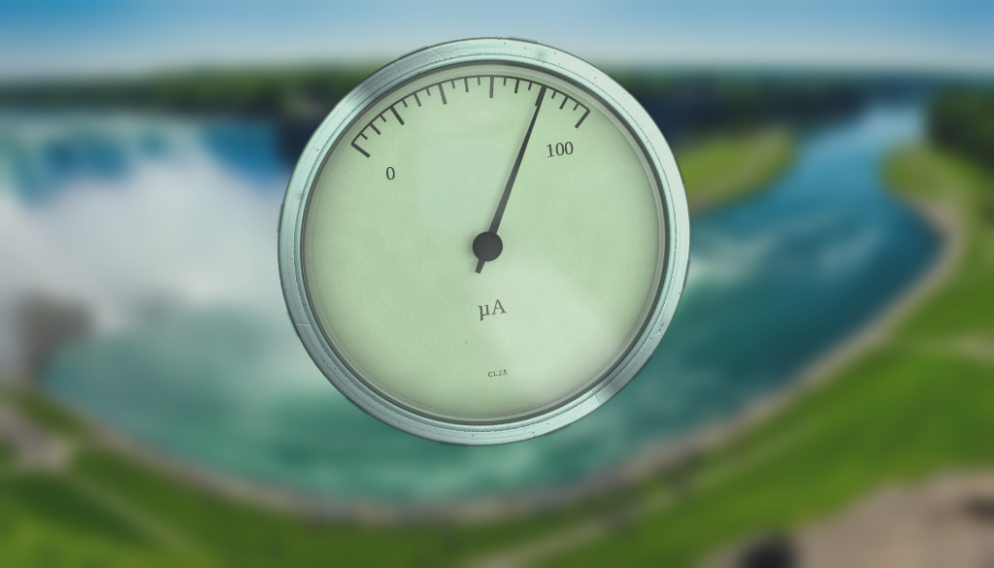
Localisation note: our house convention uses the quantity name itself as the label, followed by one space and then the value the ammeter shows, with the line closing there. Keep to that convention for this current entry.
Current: 80 µA
